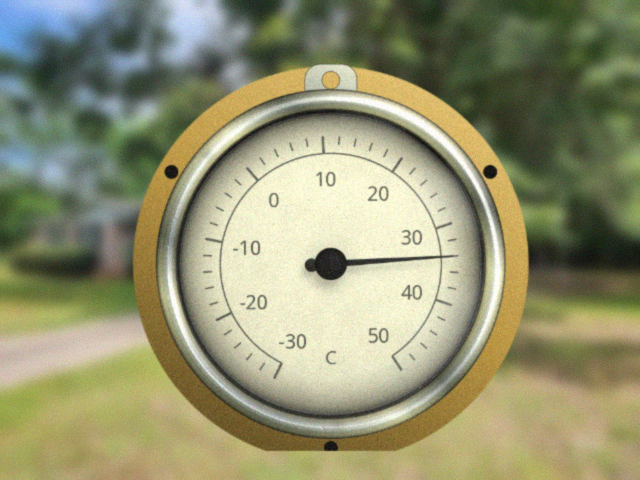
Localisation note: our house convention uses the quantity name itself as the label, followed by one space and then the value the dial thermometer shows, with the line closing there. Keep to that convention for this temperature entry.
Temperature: 34 °C
